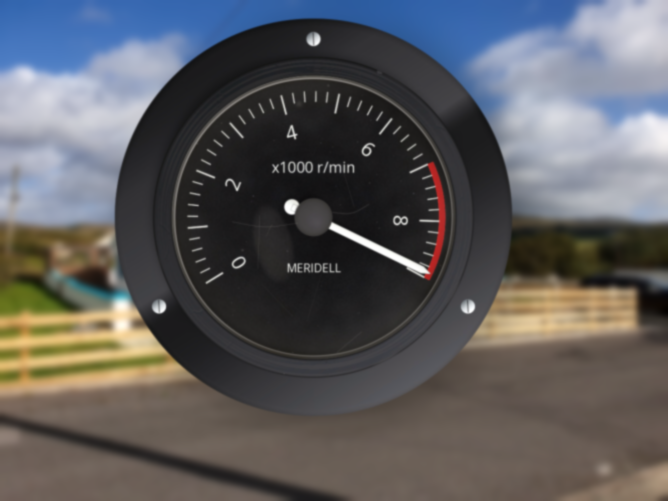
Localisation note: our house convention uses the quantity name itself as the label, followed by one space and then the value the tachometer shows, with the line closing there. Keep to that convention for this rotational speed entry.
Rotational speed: 8900 rpm
